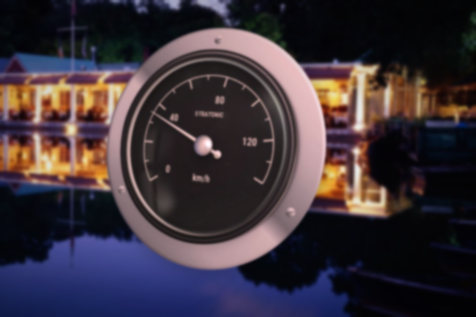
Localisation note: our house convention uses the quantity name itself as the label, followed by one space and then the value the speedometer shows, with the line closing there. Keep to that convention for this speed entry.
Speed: 35 km/h
